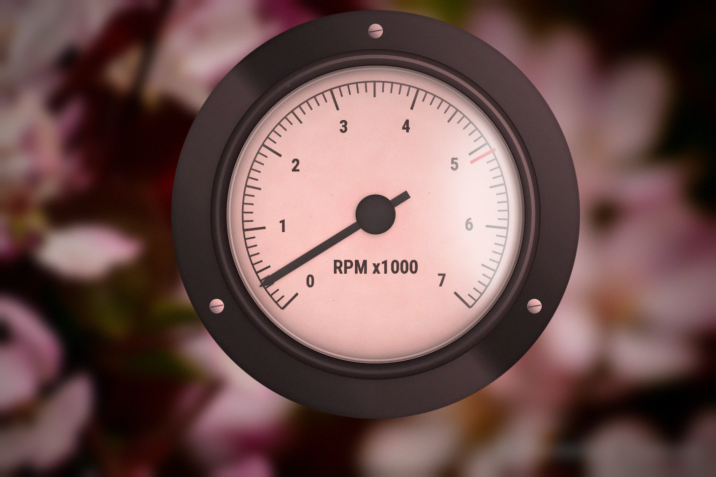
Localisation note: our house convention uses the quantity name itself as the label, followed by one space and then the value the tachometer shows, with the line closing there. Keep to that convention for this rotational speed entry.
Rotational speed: 350 rpm
